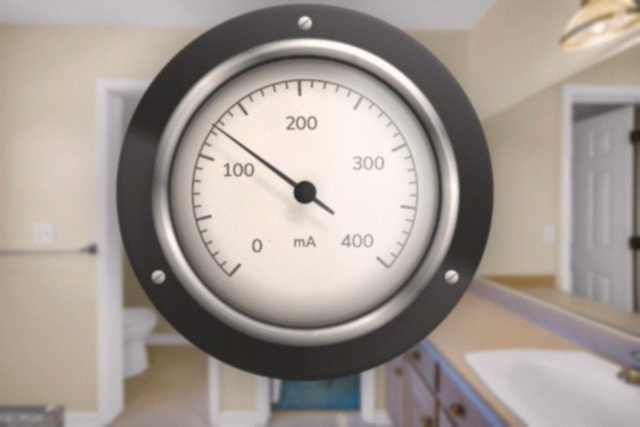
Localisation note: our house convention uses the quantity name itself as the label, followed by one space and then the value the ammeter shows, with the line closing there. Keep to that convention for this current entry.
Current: 125 mA
